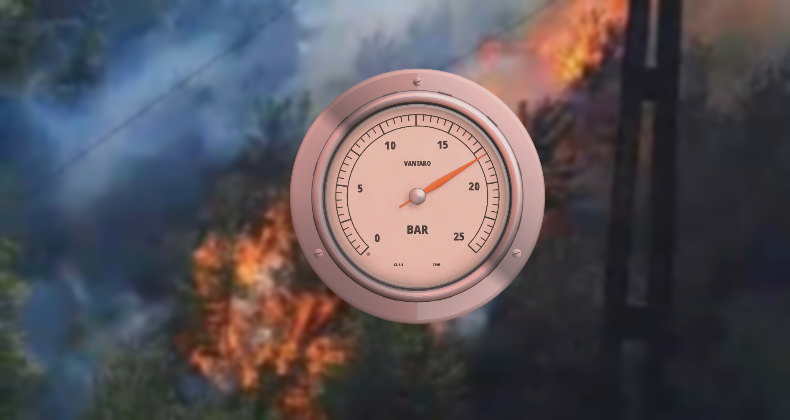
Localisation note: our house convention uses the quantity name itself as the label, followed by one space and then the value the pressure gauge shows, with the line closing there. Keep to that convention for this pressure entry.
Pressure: 18 bar
